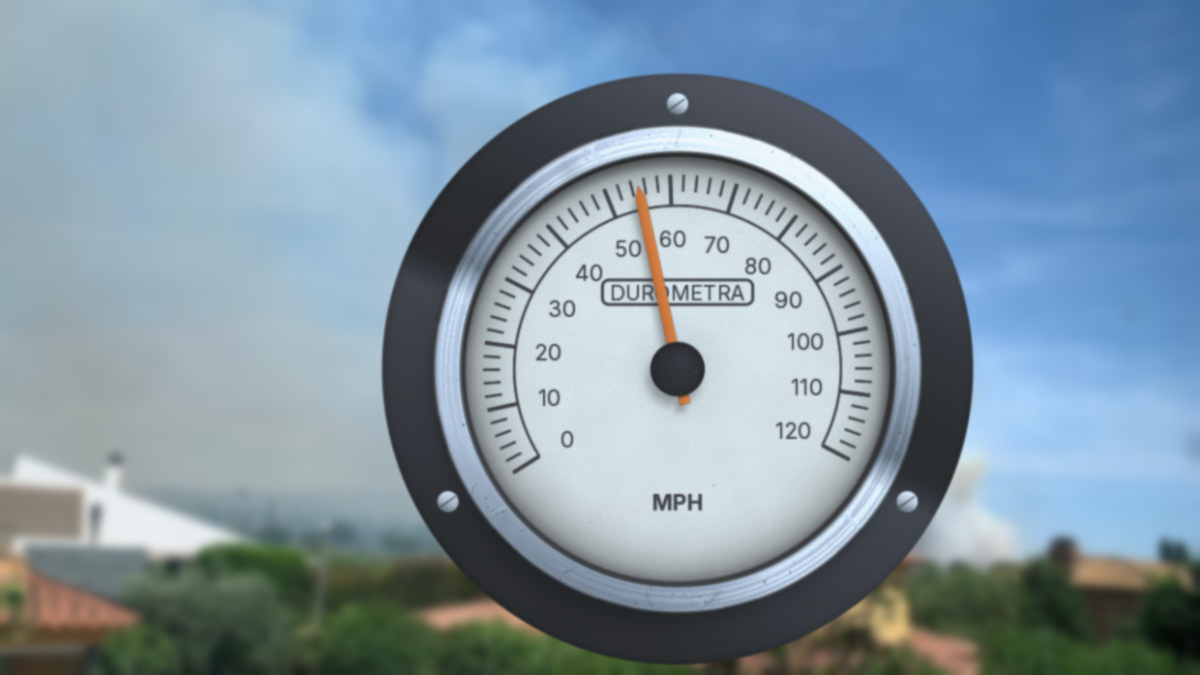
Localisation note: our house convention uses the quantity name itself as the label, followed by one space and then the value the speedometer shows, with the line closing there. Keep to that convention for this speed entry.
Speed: 55 mph
